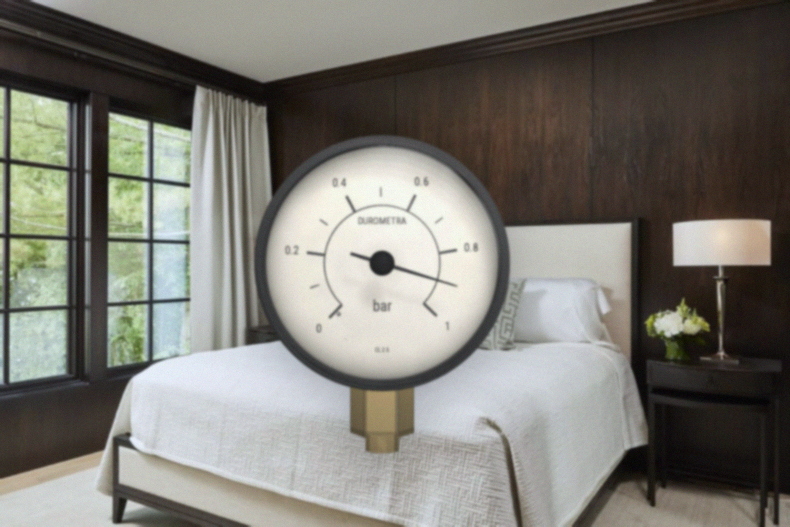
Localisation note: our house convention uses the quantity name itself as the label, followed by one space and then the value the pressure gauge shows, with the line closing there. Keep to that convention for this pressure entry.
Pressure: 0.9 bar
